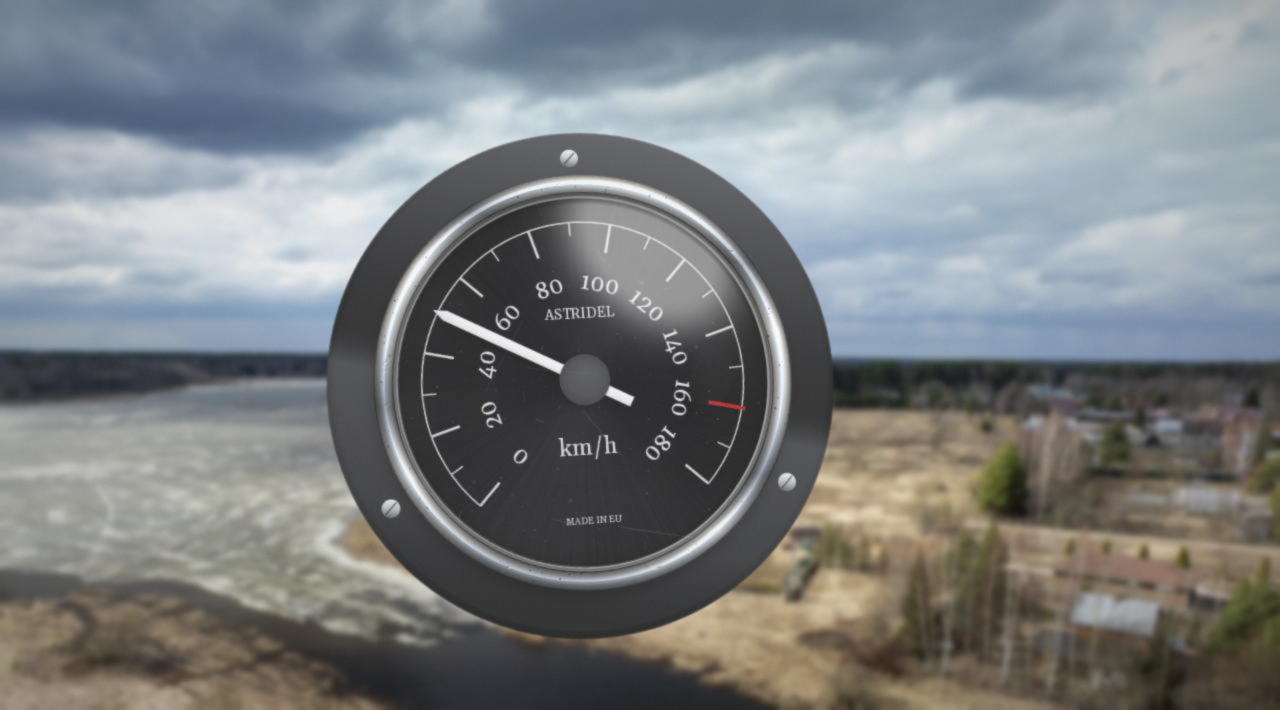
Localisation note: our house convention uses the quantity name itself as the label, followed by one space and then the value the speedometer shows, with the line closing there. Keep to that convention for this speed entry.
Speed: 50 km/h
